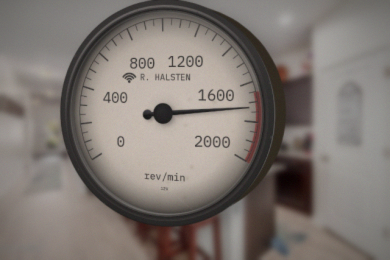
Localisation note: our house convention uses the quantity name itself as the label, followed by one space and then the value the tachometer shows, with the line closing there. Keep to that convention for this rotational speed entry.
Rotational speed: 1725 rpm
